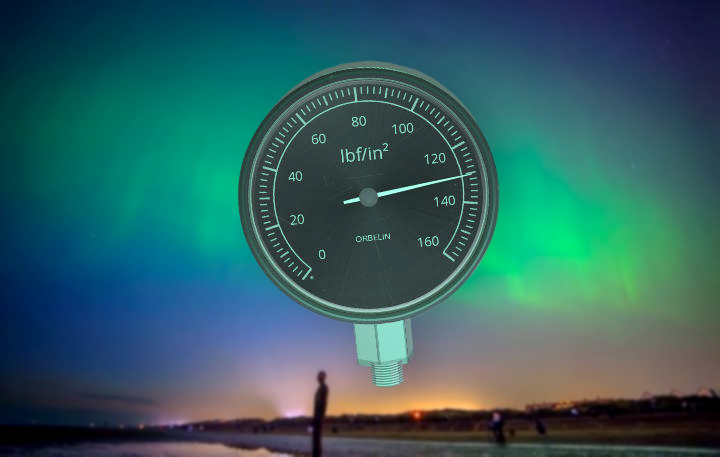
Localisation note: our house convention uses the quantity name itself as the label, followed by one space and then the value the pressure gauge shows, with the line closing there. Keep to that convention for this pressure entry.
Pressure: 130 psi
